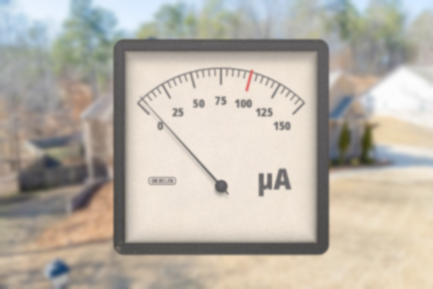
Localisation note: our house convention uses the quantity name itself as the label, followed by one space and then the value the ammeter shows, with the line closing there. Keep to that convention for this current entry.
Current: 5 µA
